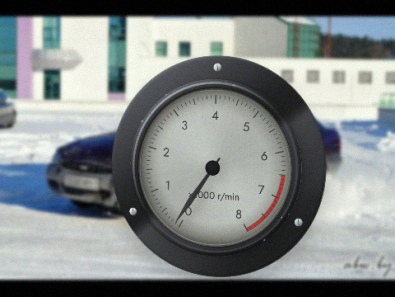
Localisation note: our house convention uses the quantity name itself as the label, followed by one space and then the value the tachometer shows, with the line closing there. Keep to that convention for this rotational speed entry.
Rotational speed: 100 rpm
